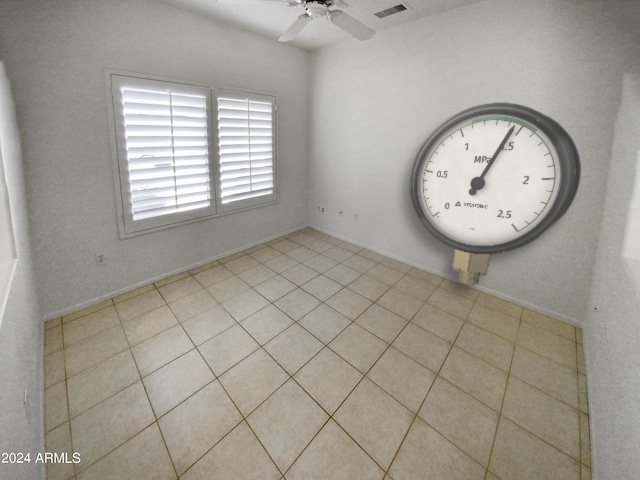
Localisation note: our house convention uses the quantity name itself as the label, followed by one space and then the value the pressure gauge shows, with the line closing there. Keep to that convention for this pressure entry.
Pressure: 1.45 MPa
